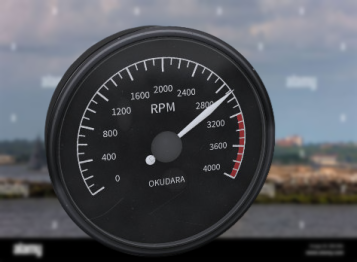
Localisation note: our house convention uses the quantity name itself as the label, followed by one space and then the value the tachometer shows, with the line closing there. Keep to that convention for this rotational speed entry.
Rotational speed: 2900 rpm
